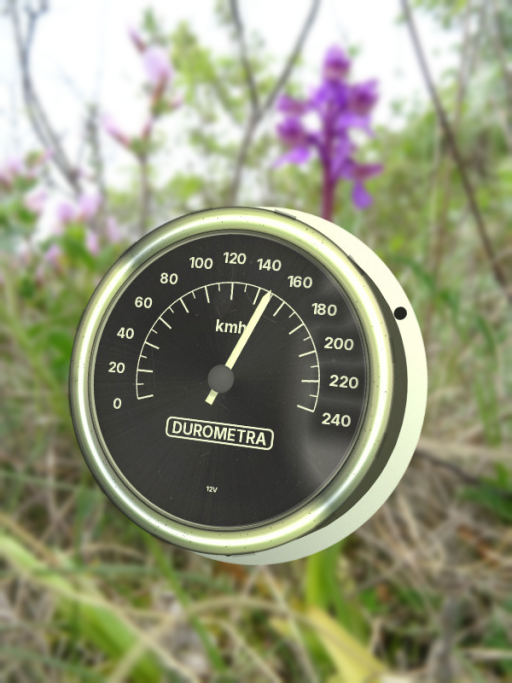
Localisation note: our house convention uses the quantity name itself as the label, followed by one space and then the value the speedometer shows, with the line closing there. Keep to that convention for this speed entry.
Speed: 150 km/h
